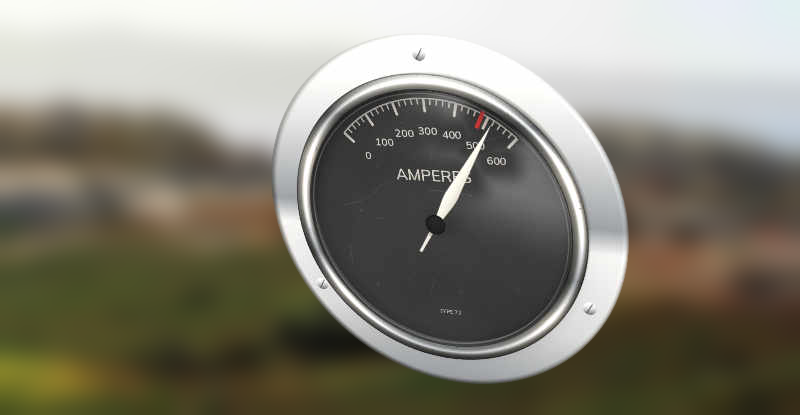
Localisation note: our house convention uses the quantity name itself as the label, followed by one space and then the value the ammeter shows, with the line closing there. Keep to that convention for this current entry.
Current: 520 A
